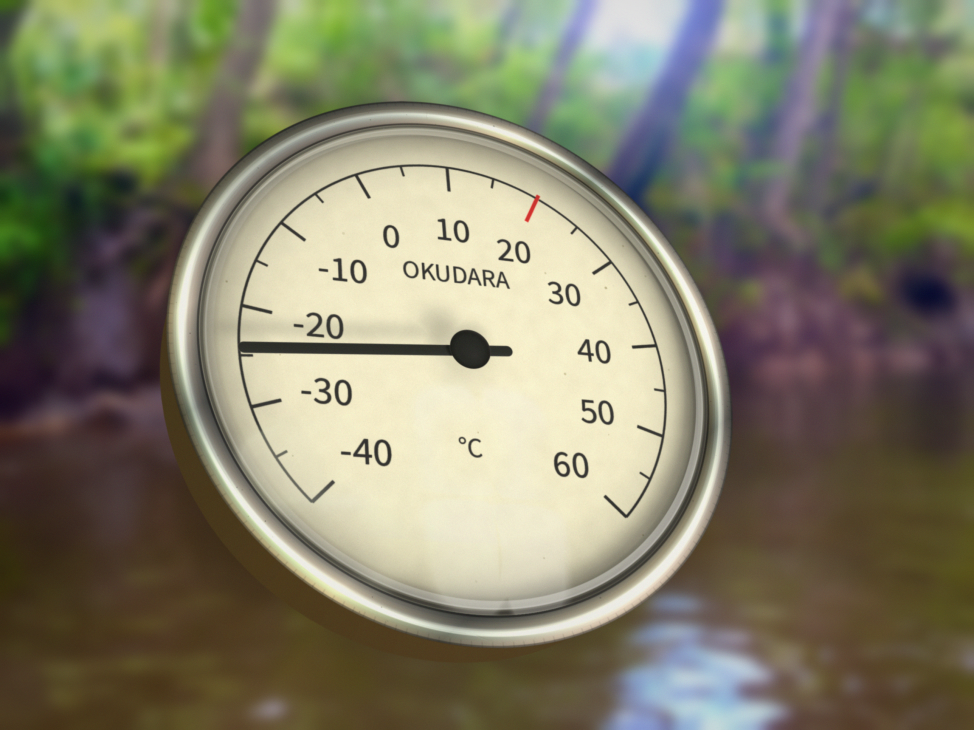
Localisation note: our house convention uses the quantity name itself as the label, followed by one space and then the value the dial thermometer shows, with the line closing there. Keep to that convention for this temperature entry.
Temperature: -25 °C
